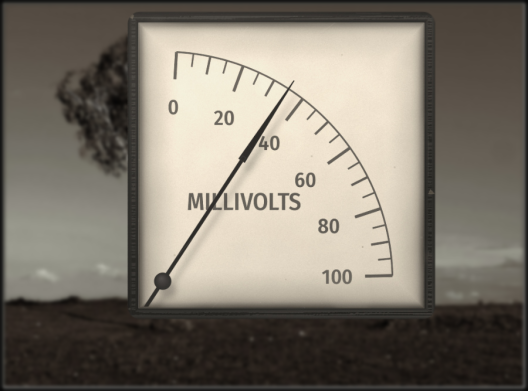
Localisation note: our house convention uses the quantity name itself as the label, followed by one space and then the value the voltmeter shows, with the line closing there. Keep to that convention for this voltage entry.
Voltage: 35 mV
